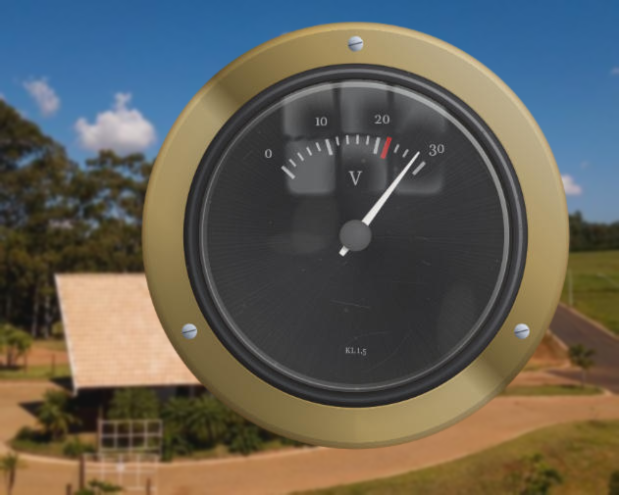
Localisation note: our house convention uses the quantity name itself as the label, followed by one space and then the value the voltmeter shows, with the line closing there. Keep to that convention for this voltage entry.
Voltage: 28 V
